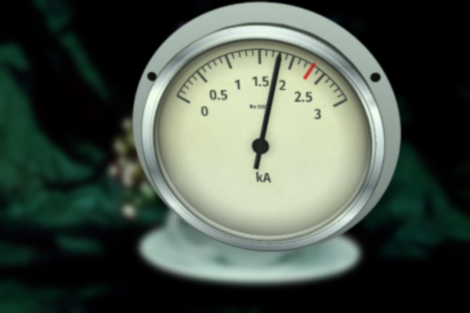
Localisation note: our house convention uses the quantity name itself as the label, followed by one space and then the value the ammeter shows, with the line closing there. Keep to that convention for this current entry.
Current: 1.8 kA
